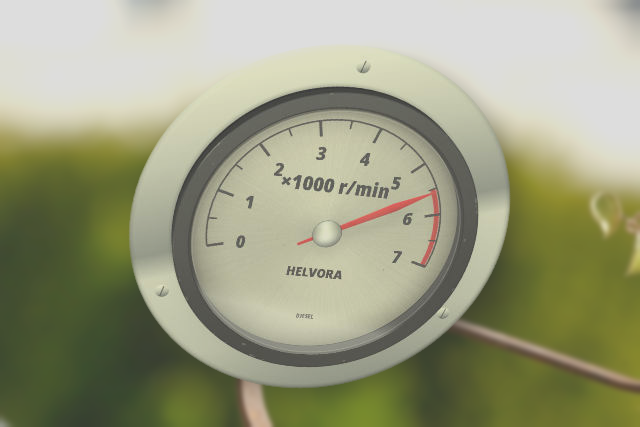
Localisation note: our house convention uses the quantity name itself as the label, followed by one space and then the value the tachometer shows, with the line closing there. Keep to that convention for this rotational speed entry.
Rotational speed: 5500 rpm
